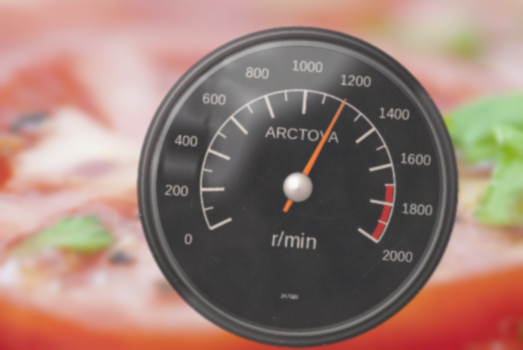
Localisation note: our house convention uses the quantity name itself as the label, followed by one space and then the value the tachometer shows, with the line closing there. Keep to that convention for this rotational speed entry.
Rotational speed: 1200 rpm
